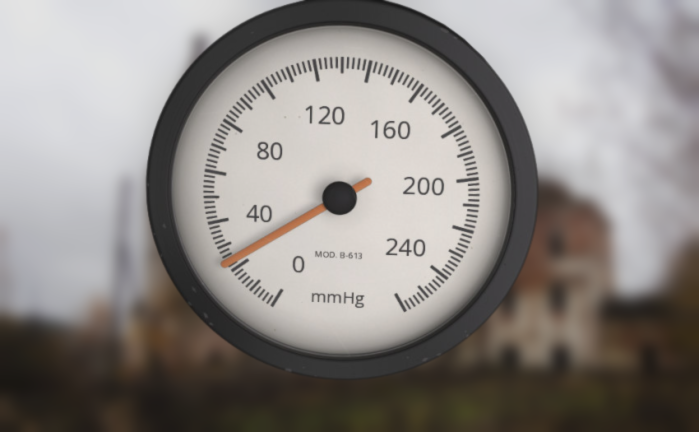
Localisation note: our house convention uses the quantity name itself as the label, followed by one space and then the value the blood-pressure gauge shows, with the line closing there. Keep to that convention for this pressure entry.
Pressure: 24 mmHg
